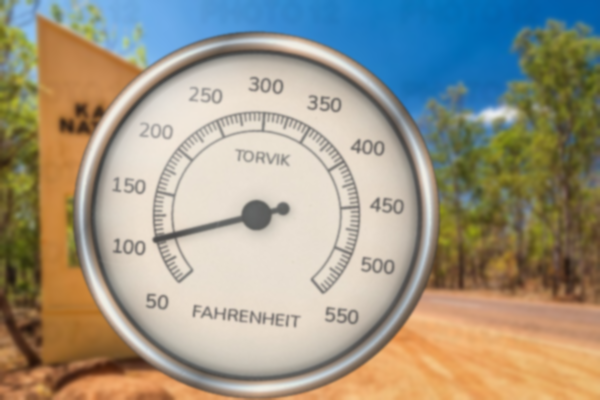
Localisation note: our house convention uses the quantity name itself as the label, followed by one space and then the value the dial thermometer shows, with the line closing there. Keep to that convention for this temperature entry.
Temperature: 100 °F
